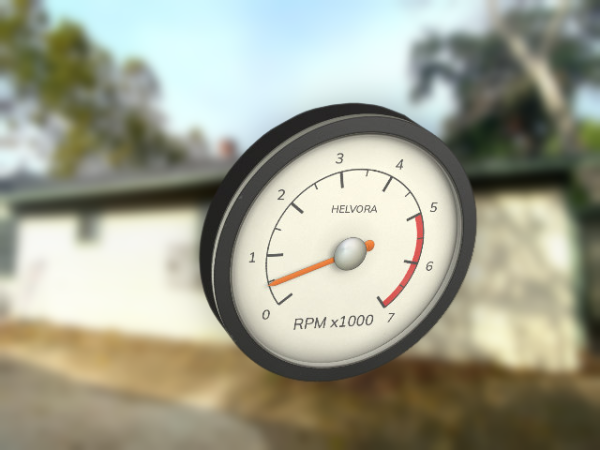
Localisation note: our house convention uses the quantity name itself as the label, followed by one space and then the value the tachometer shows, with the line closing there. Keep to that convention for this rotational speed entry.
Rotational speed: 500 rpm
